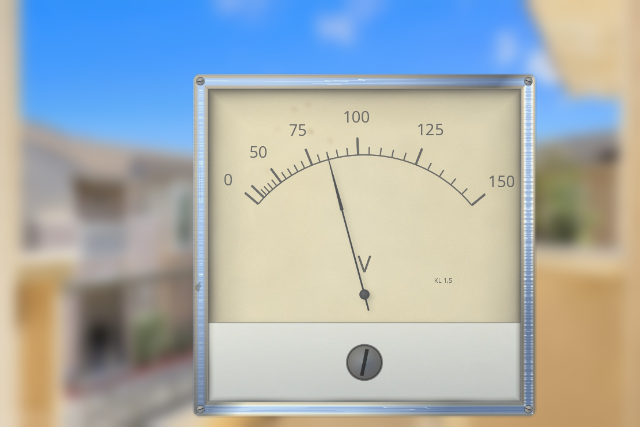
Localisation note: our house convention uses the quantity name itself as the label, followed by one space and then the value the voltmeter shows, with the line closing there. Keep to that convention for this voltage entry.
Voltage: 85 V
